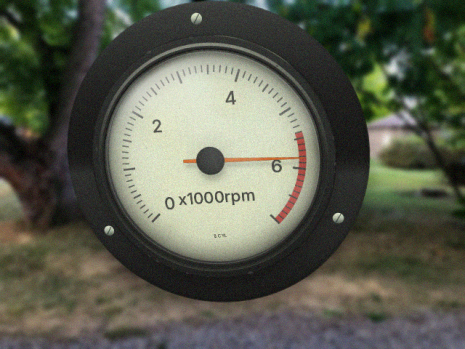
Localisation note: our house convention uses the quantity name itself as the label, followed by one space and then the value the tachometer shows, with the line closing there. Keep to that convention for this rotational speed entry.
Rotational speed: 5800 rpm
